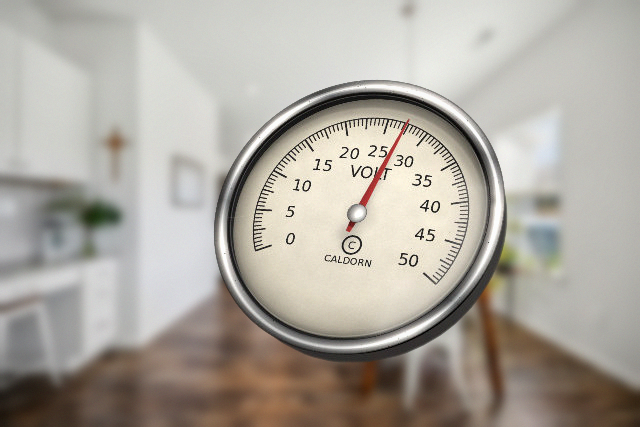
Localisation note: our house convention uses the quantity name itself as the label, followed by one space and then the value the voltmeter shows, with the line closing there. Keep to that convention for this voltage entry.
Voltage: 27.5 V
